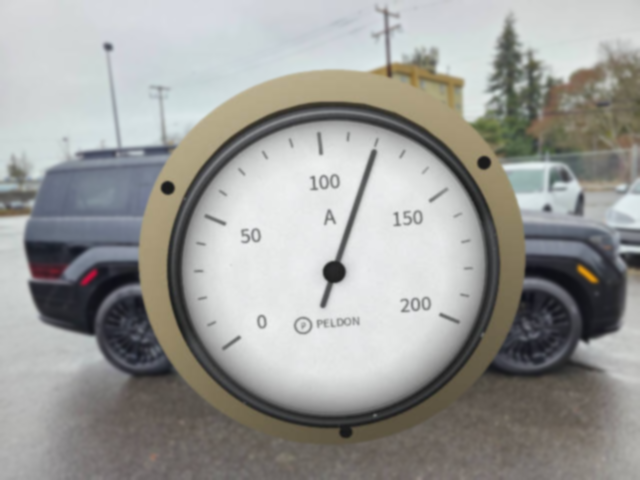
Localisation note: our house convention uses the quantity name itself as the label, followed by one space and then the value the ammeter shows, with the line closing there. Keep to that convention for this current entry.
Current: 120 A
